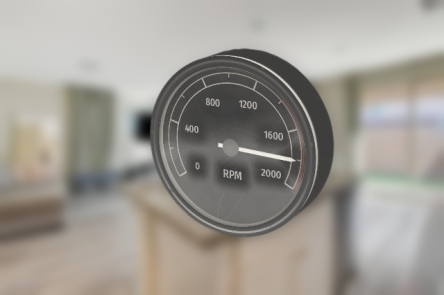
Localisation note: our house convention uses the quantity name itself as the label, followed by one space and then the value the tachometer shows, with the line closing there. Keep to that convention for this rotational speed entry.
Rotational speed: 1800 rpm
